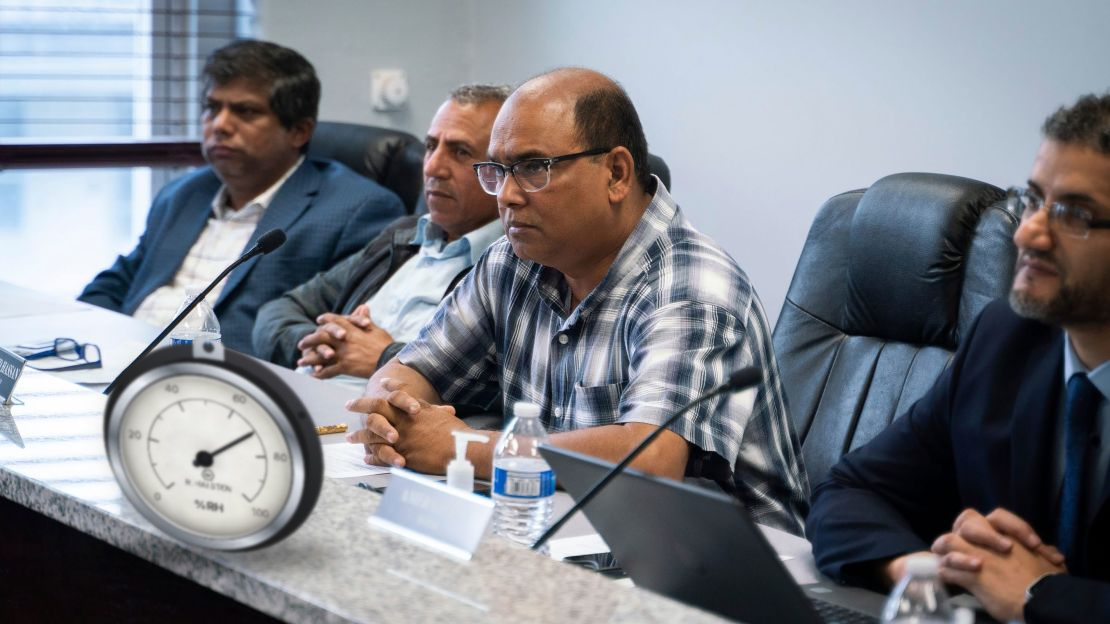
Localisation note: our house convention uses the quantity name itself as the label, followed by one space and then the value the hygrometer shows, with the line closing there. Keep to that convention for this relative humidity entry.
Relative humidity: 70 %
